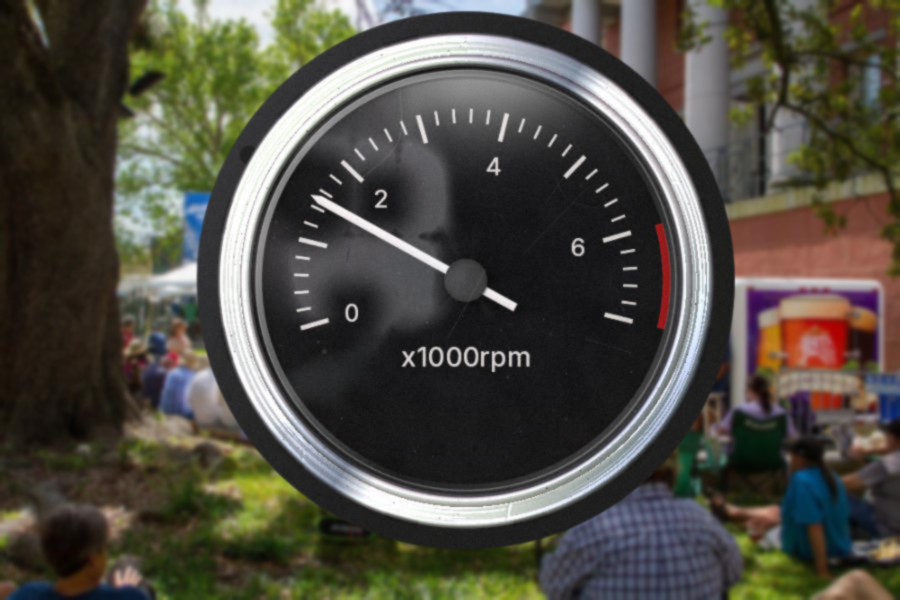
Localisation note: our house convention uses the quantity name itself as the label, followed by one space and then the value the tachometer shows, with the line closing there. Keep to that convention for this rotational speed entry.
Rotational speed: 1500 rpm
